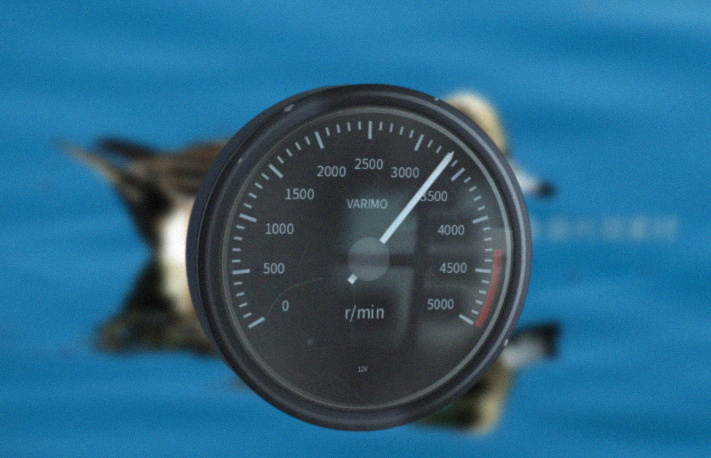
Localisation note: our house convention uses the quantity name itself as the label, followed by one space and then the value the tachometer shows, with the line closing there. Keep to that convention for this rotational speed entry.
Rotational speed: 3300 rpm
